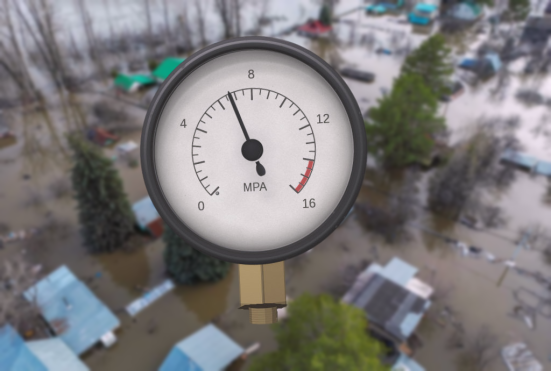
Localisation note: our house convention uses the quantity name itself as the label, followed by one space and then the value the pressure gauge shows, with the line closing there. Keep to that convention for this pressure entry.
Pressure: 6.75 MPa
